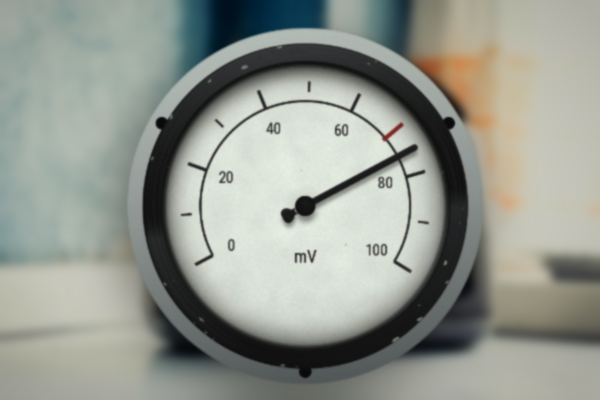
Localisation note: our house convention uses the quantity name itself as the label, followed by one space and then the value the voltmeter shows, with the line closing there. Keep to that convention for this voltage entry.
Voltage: 75 mV
